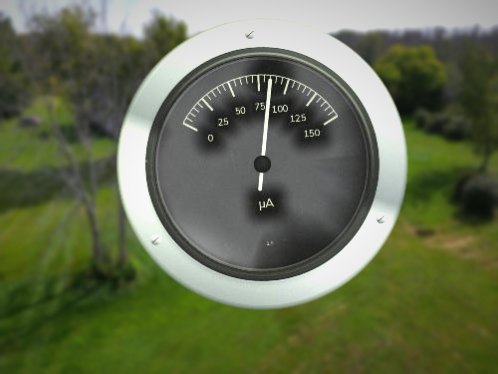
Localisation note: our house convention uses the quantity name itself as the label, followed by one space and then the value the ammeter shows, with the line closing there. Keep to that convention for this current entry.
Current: 85 µA
